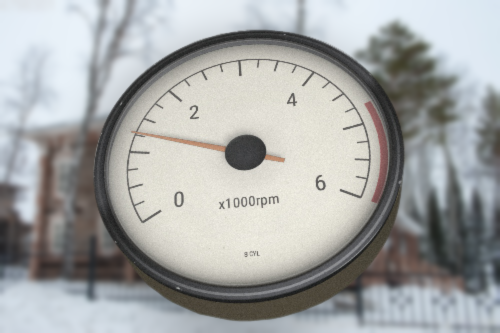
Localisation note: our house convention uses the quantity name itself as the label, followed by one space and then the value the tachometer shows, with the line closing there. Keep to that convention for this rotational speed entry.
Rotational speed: 1250 rpm
